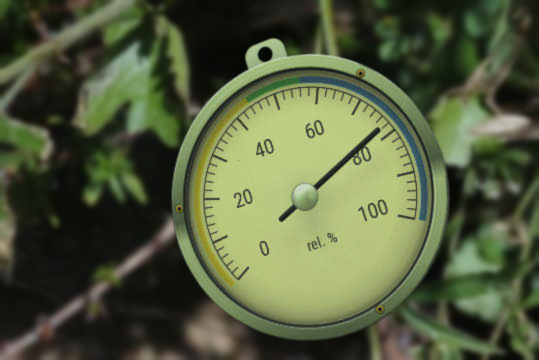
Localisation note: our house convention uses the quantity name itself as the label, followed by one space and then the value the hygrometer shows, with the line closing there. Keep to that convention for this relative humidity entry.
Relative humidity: 78 %
